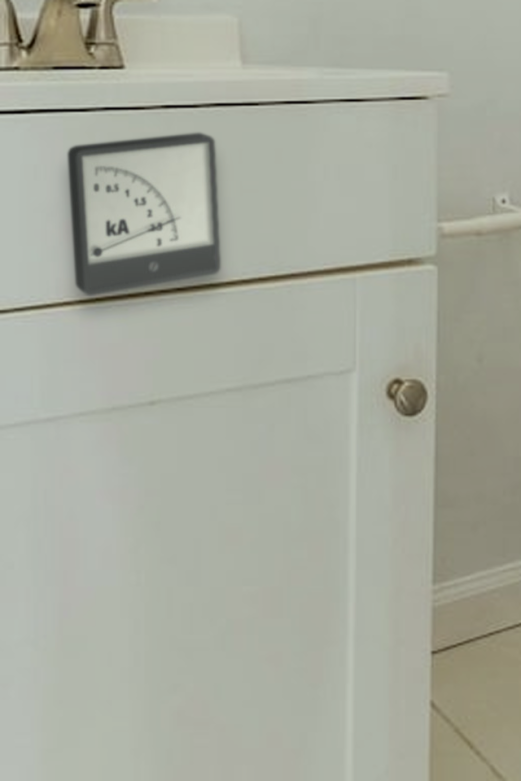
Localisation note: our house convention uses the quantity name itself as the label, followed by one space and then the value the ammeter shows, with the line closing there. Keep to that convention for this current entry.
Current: 2.5 kA
